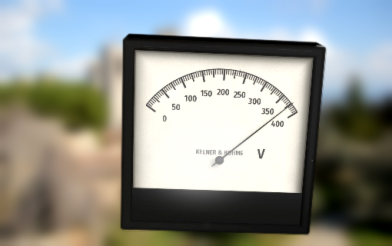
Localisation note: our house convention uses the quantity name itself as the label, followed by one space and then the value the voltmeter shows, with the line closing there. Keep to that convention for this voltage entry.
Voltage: 375 V
